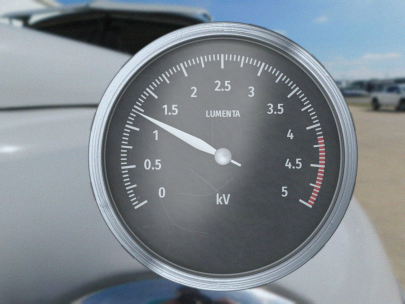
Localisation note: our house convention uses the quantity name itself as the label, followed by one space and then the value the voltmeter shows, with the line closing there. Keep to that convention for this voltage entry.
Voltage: 1.2 kV
